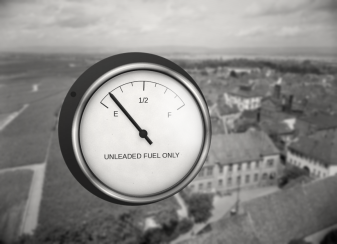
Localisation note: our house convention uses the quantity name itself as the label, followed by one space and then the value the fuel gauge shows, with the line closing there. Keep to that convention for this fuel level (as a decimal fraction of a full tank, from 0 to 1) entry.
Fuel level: 0.125
